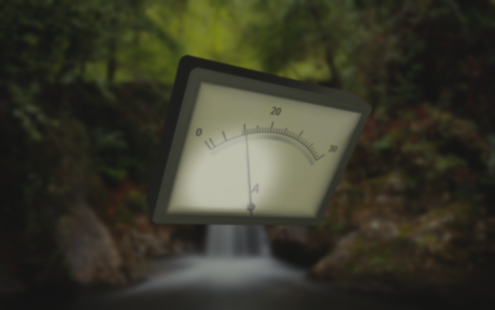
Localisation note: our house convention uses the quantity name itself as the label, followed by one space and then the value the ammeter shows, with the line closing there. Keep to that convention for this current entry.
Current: 15 A
